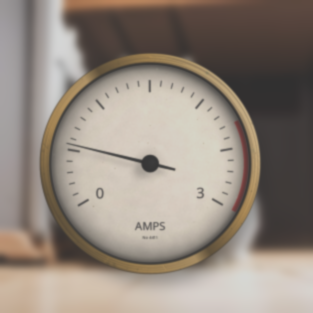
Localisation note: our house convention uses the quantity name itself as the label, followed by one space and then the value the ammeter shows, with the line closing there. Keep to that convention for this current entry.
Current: 0.55 A
